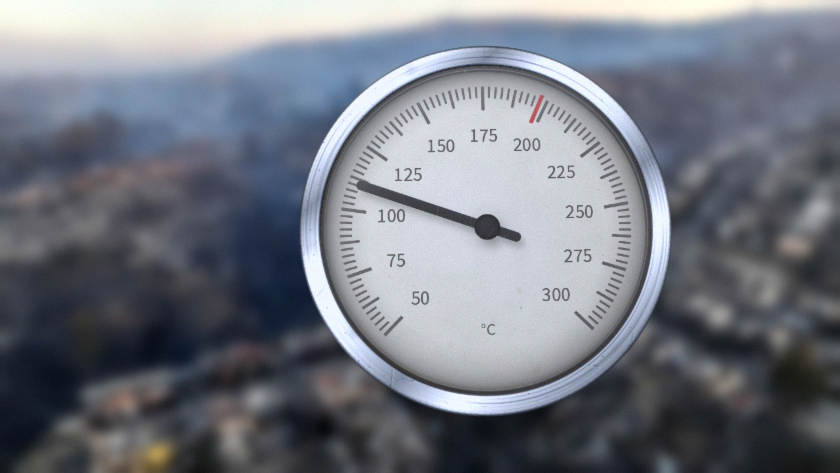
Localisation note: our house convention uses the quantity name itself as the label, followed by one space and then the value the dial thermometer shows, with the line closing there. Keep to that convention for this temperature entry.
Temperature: 110 °C
